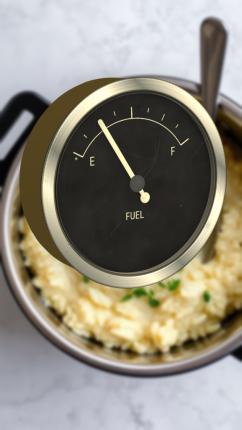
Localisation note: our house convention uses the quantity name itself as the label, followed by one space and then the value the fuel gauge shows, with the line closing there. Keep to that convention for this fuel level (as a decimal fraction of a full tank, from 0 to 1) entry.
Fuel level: 0.25
